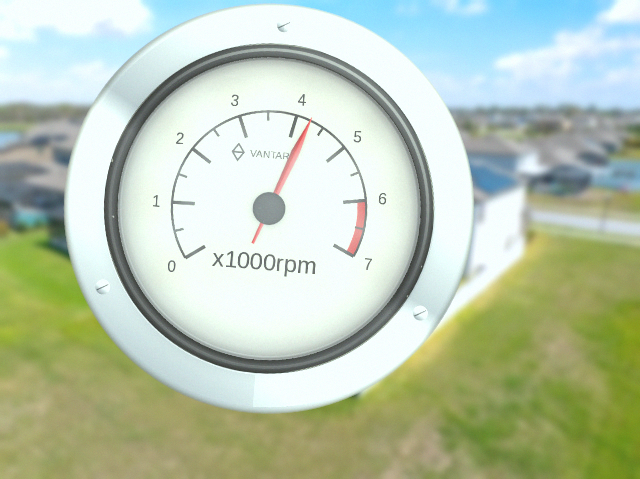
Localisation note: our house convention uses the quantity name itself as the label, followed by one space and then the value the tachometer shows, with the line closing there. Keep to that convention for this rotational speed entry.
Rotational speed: 4250 rpm
